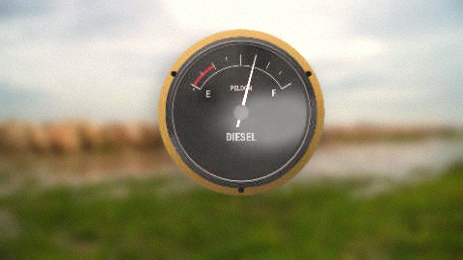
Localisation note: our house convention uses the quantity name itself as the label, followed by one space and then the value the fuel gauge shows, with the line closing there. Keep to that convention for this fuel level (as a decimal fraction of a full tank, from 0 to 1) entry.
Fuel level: 0.625
